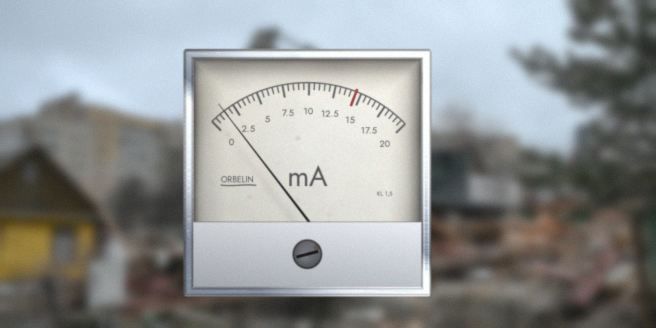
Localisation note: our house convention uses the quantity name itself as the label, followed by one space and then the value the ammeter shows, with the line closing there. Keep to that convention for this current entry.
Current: 1.5 mA
